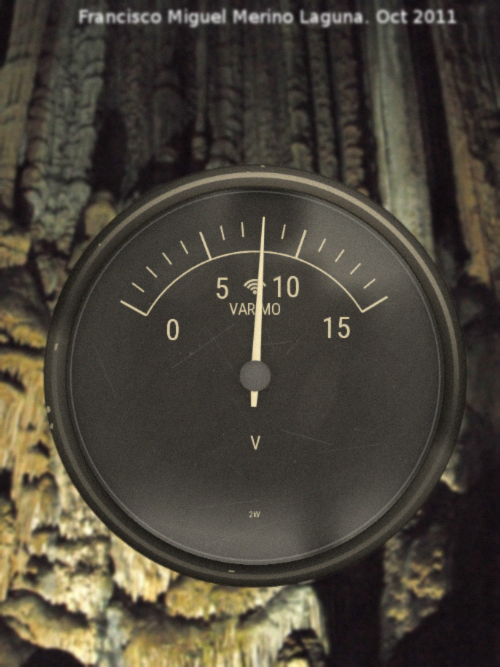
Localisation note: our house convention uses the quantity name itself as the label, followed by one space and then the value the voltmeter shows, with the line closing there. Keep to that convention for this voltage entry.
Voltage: 8 V
